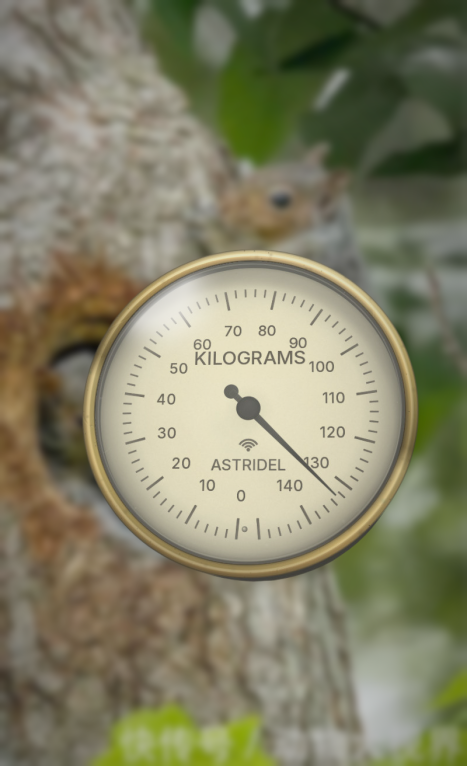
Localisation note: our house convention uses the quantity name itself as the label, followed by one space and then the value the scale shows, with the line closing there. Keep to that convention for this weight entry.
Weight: 133 kg
